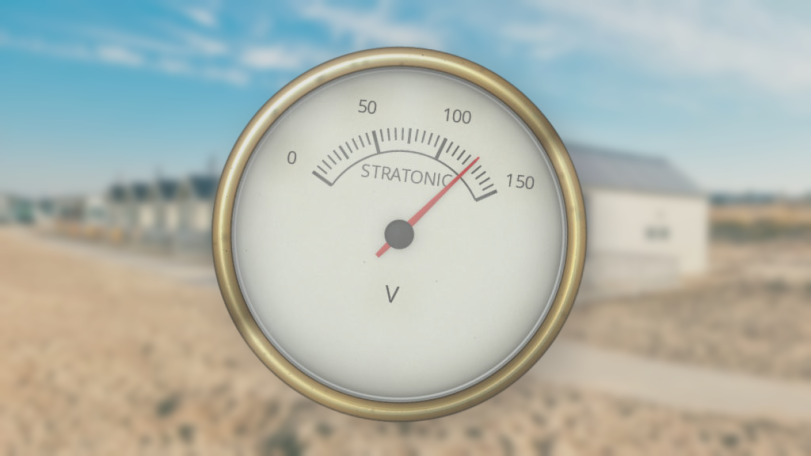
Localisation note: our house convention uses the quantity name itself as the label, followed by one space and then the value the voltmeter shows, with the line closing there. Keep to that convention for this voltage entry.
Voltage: 125 V
